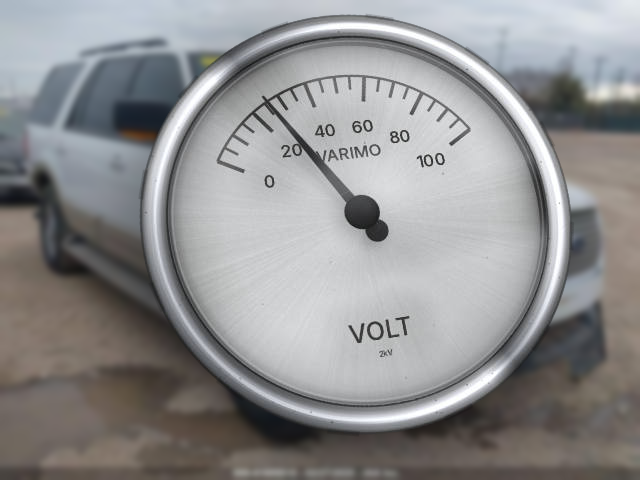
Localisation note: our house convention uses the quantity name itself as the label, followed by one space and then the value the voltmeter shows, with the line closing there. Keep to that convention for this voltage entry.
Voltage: 25 V
